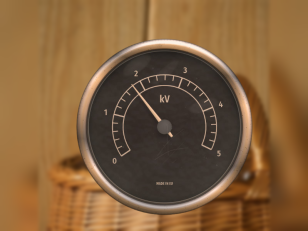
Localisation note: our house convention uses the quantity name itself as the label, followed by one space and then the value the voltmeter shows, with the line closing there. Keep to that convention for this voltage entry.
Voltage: 1.8 kV
